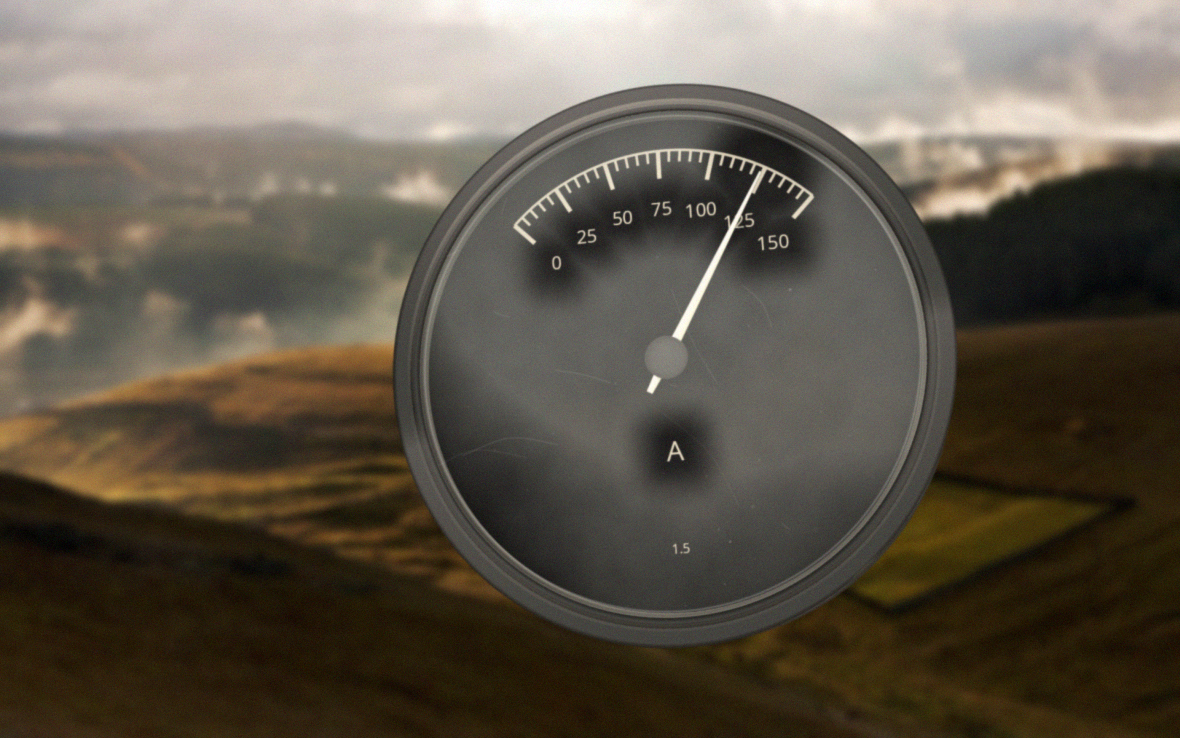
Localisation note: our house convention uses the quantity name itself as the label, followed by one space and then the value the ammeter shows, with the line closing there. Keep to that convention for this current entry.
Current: 125 A
